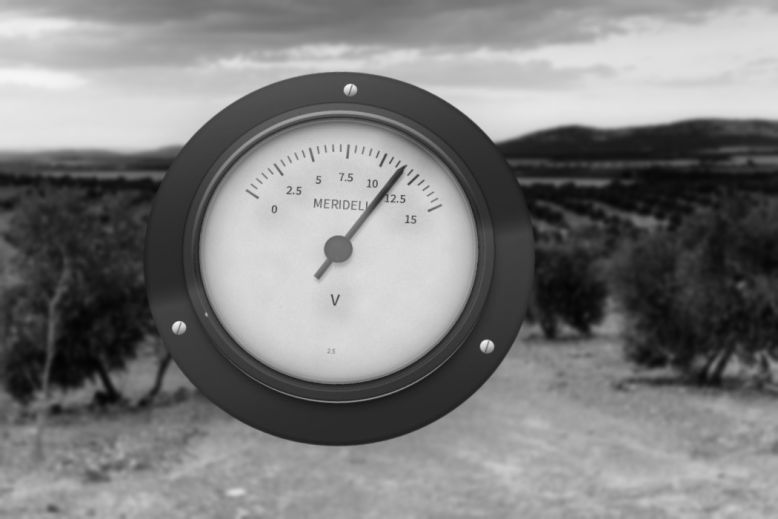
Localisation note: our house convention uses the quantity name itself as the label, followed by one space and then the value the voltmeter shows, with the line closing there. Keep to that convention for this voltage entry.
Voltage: 11.5 V
